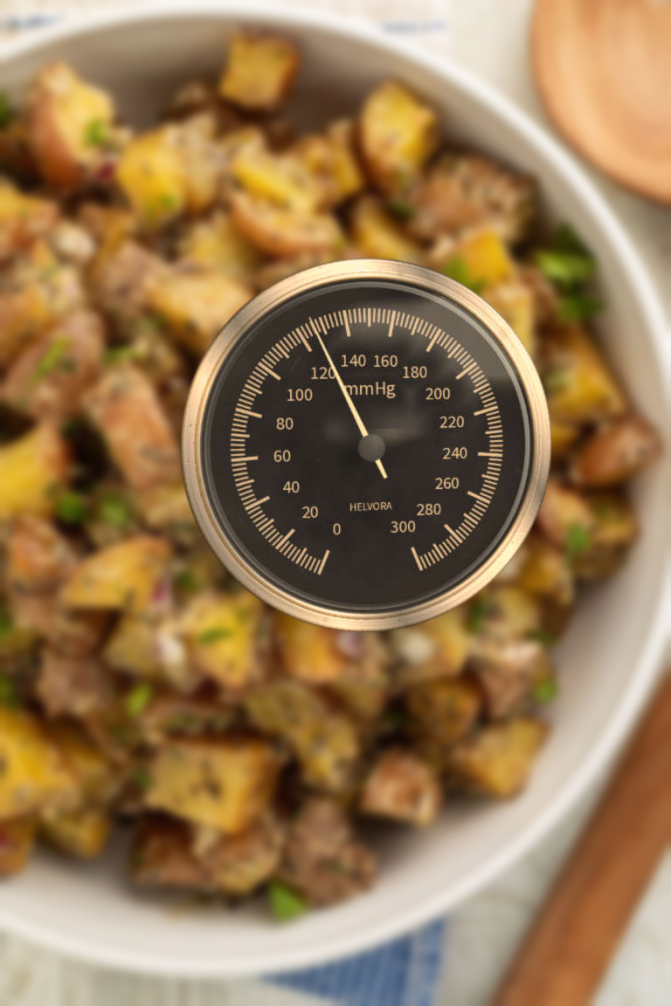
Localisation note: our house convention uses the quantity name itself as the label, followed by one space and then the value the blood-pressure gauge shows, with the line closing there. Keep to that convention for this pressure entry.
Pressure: 126 mmHg
